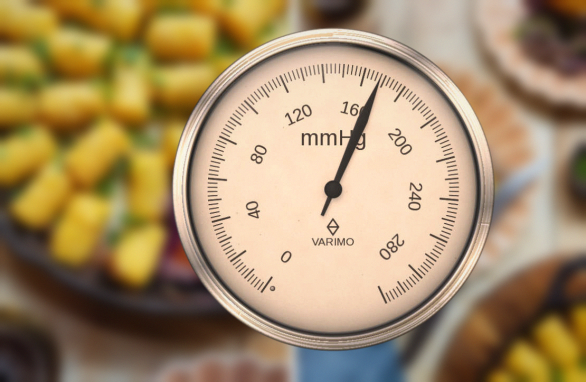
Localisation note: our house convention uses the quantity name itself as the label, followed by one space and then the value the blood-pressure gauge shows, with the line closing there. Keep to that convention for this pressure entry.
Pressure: 168 mmHg
